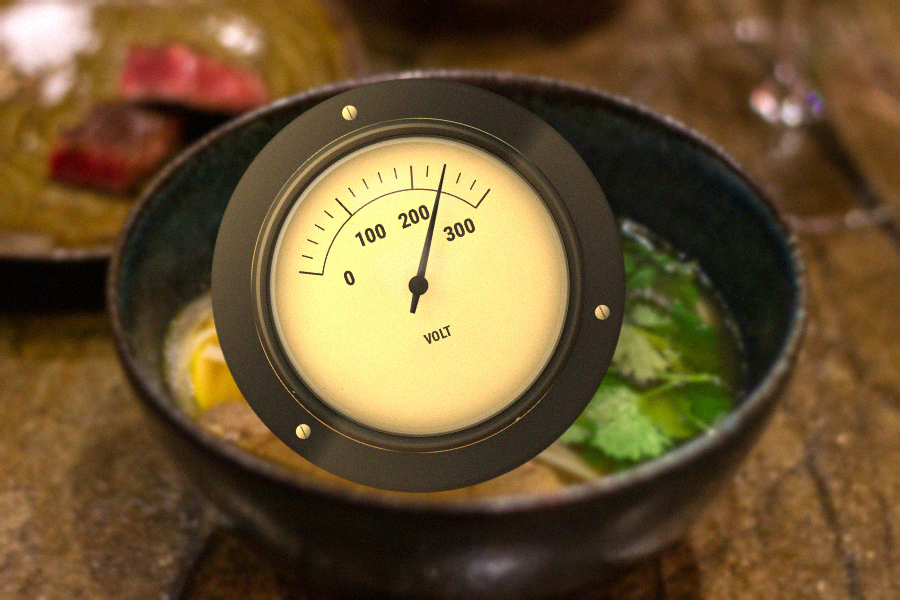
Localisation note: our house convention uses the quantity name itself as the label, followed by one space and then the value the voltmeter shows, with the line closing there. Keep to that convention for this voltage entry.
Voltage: 240 V
